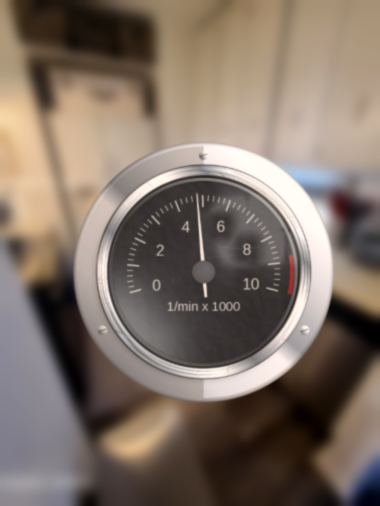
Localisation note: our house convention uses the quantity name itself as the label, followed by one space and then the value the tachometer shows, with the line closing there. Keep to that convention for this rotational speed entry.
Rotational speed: 4800 rpm
